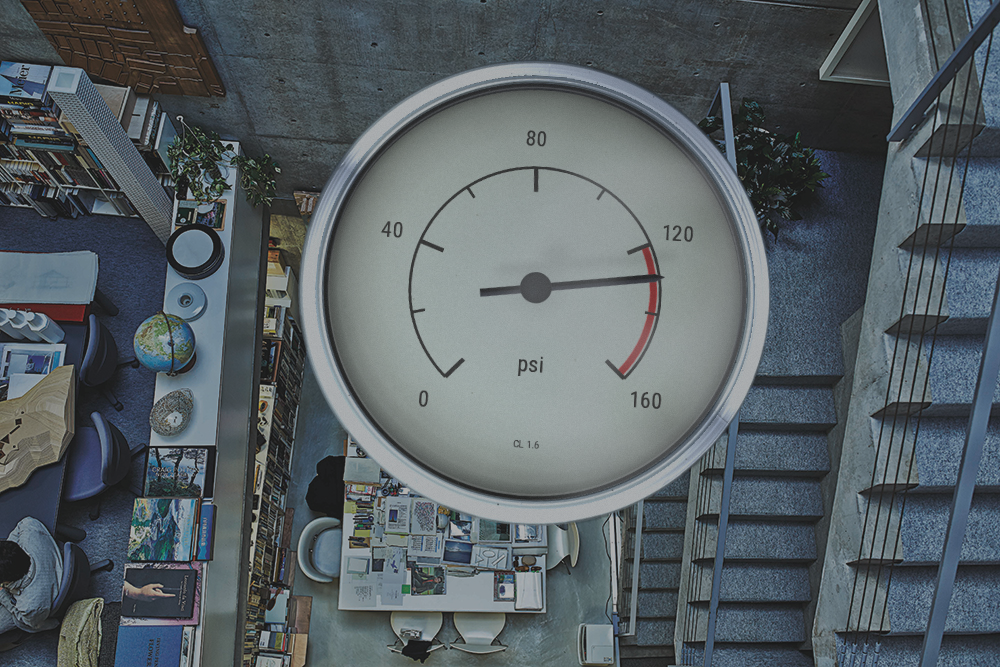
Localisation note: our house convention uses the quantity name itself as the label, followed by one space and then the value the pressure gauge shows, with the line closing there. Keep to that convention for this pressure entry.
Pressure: 130 psi
